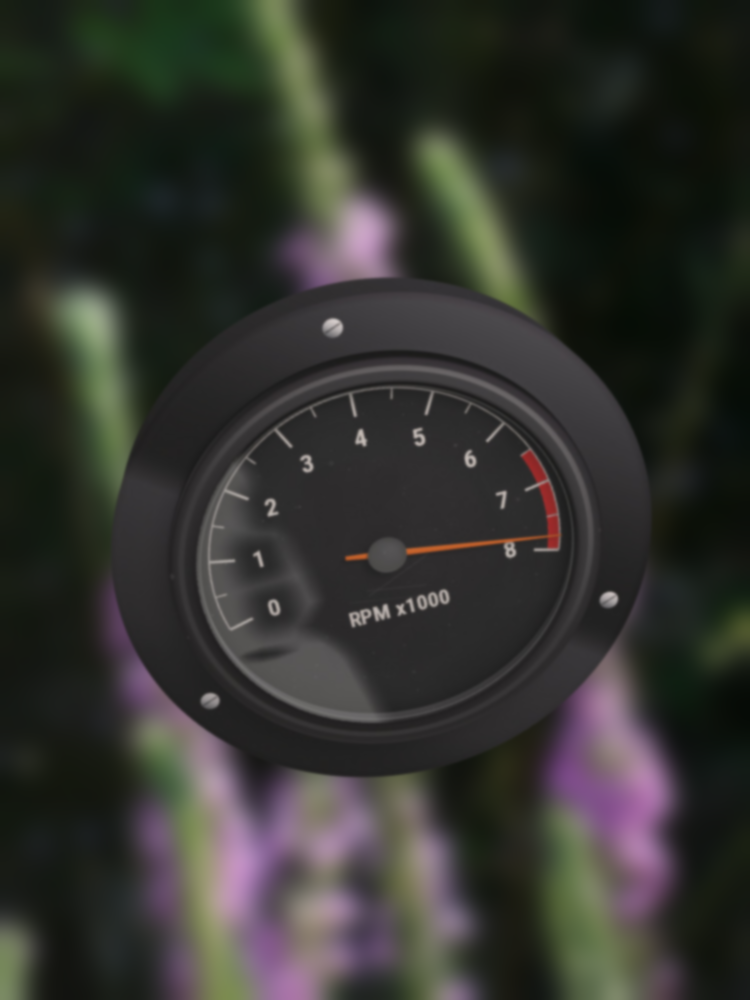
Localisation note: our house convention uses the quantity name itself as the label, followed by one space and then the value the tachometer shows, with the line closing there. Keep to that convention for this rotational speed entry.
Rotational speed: 7750 rpm
